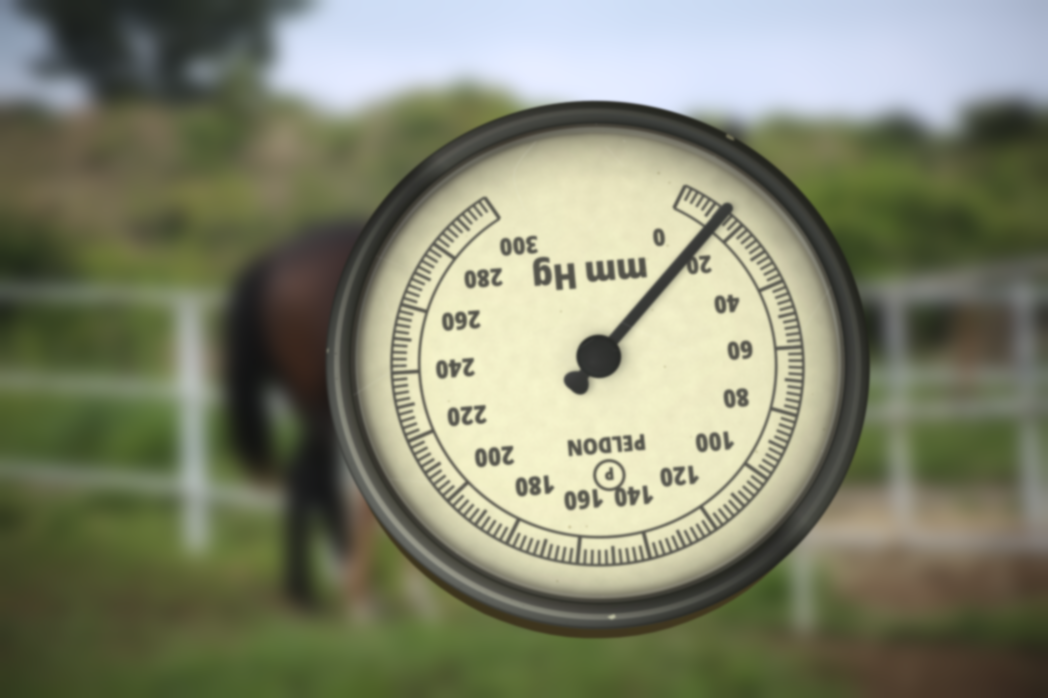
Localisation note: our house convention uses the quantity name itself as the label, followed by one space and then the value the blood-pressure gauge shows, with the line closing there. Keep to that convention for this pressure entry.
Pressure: 14 mmHg
